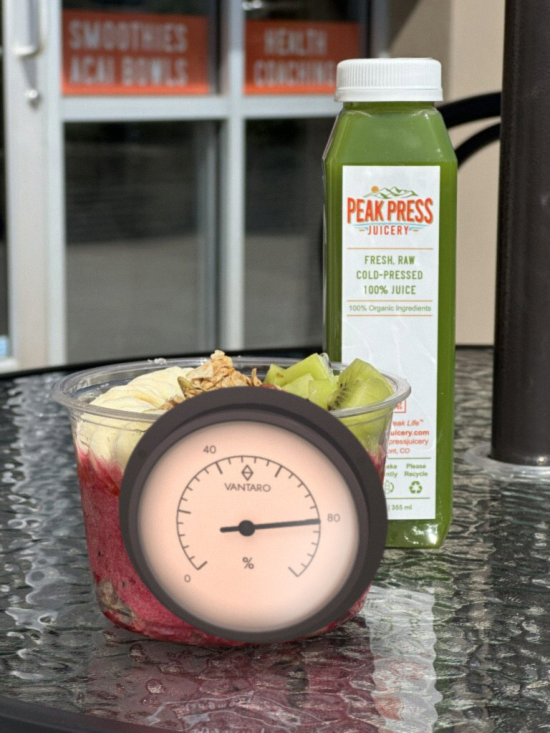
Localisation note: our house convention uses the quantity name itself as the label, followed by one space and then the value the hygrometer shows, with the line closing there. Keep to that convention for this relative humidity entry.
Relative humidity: 80 %
